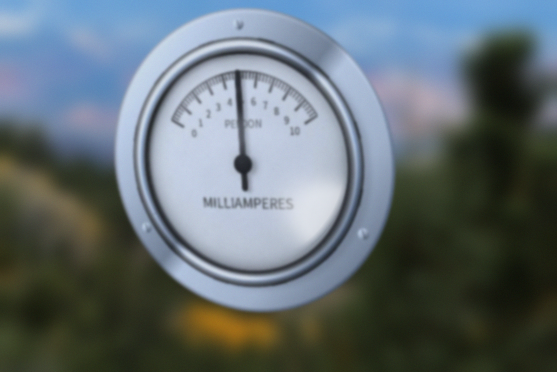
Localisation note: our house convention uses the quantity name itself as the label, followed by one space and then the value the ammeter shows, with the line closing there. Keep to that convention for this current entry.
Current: 5 mA
